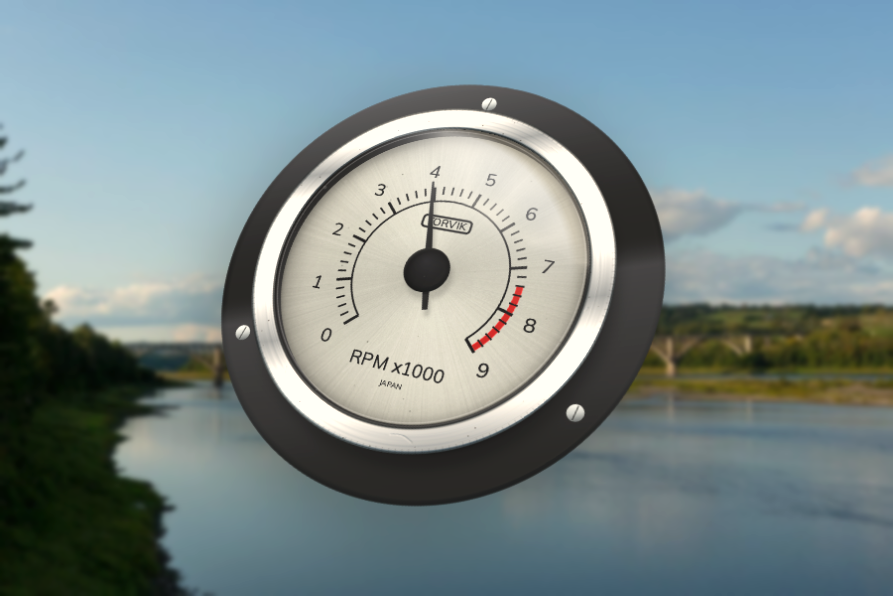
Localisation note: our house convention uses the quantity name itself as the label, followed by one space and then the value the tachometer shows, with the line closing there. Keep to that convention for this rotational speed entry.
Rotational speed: 4000 rpm
